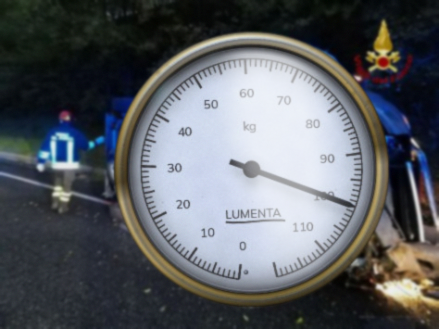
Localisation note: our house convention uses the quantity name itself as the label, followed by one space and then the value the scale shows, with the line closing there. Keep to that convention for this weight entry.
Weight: 100 kg
